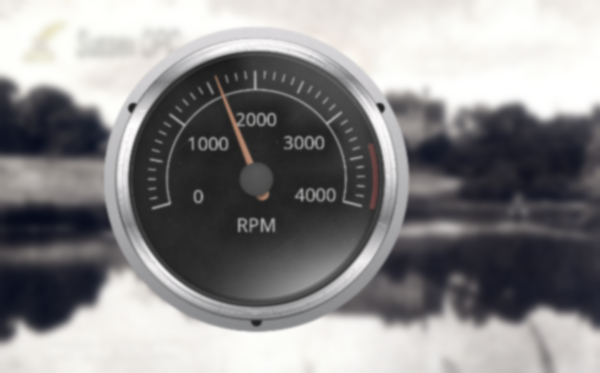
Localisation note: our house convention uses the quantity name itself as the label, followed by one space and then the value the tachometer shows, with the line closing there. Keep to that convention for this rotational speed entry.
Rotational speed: 1600 rpm
